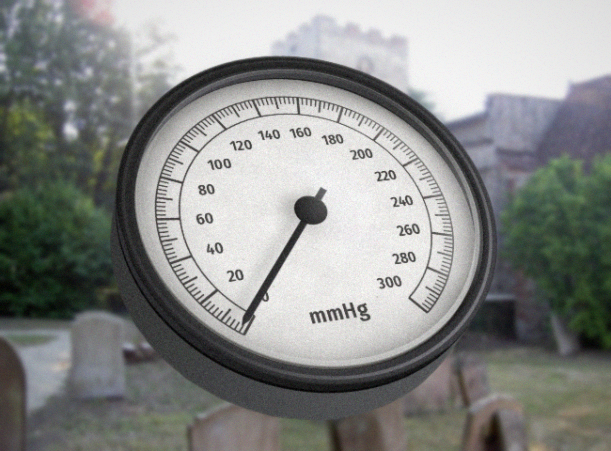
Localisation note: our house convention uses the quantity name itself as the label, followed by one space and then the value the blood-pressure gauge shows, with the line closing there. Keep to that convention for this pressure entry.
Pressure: 2 mmHg
